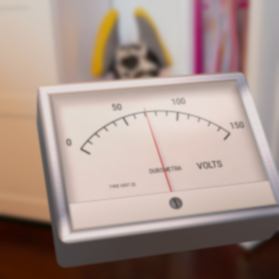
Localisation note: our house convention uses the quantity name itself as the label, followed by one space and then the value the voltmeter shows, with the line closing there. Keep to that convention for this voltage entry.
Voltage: 70 V
